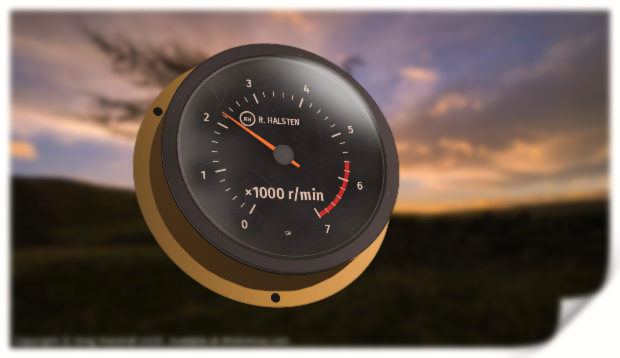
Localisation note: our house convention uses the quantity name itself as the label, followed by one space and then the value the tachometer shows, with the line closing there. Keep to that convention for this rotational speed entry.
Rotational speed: 2200 rpm
